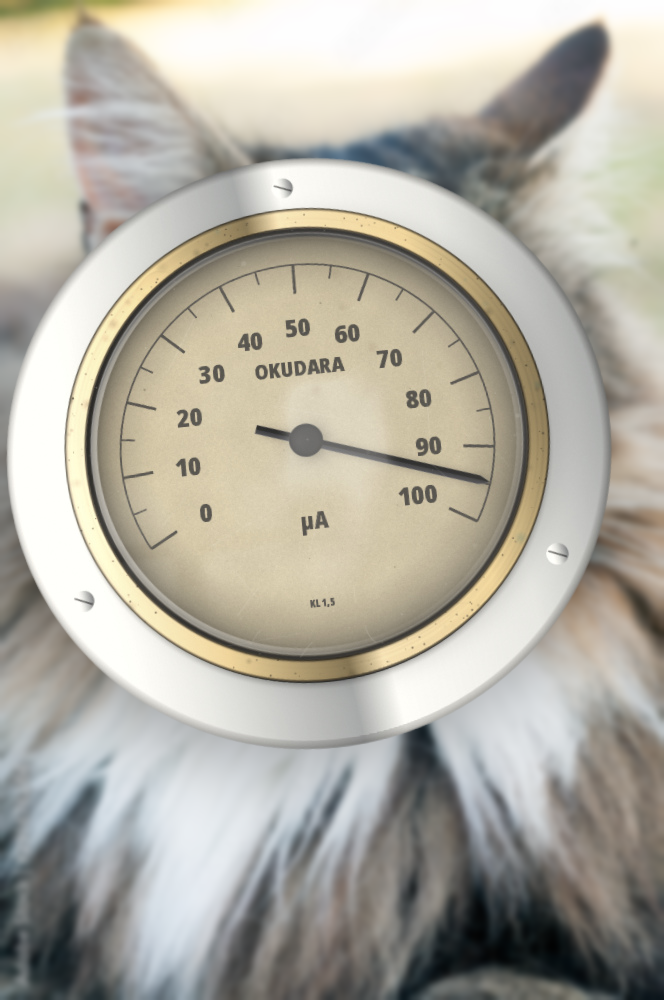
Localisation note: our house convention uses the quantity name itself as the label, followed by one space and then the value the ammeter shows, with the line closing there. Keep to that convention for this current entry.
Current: 95 µA
